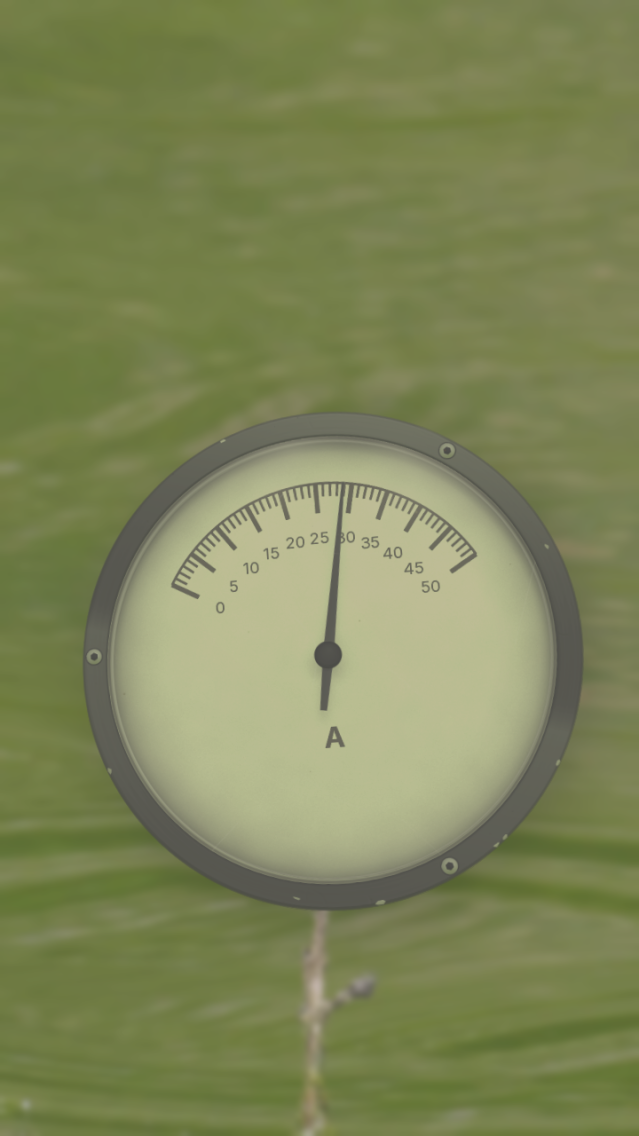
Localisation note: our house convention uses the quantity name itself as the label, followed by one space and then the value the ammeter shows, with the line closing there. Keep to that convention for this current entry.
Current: 29 A
